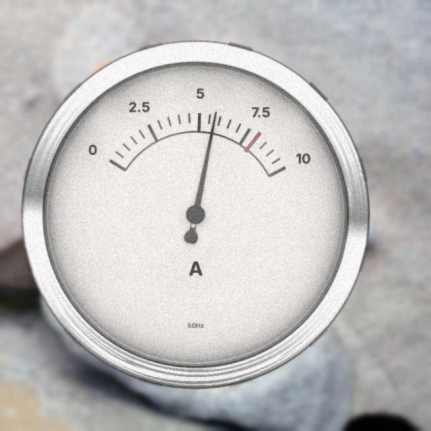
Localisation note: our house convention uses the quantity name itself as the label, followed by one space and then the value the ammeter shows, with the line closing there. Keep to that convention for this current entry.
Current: 5.75 A
